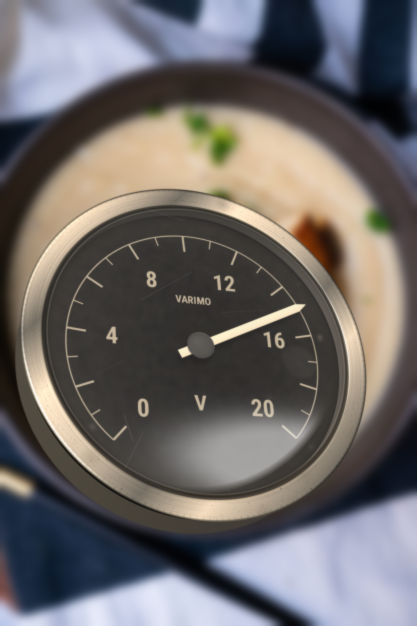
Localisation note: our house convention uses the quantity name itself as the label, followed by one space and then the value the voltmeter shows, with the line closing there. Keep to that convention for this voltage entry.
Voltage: 15 V
